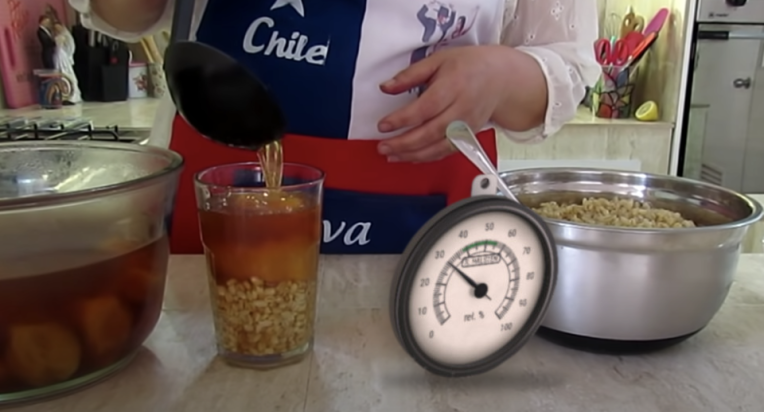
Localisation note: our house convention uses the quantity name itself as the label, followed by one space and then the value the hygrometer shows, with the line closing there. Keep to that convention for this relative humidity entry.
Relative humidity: 30 %
